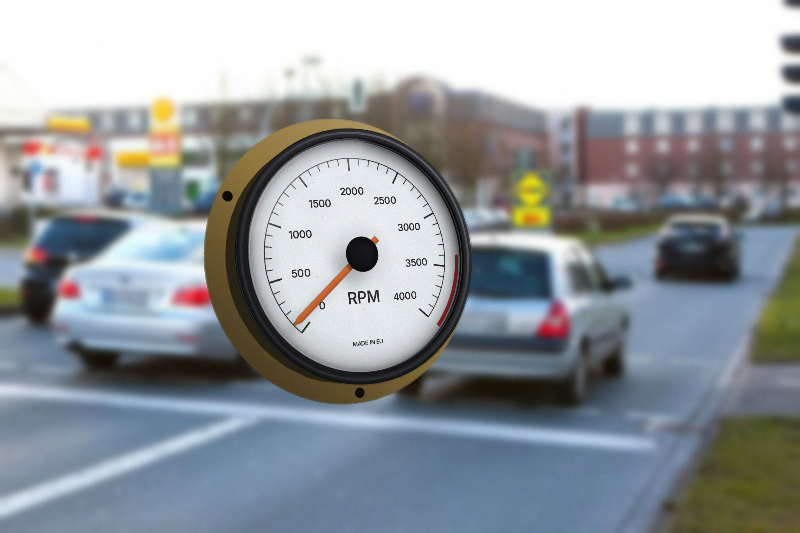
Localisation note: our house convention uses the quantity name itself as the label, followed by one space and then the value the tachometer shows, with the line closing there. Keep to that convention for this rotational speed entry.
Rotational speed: 100 rpm
